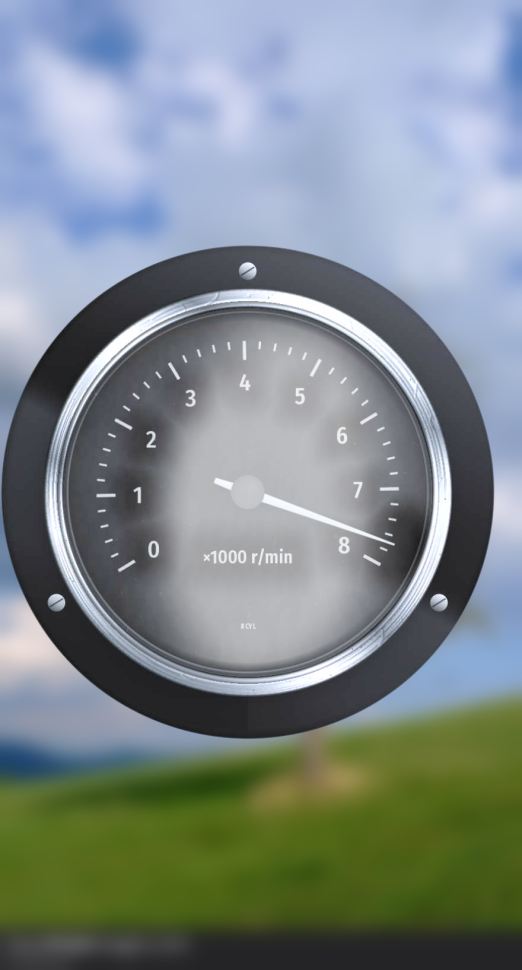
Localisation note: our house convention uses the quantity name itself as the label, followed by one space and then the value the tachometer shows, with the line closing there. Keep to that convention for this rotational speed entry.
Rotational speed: 7700 rpm
